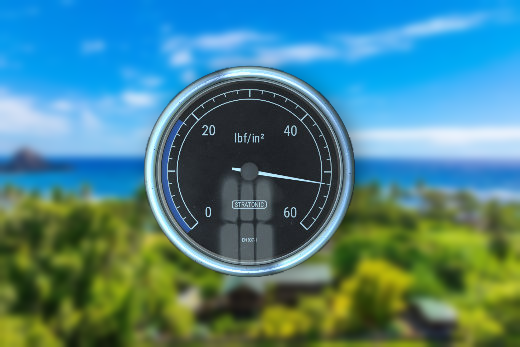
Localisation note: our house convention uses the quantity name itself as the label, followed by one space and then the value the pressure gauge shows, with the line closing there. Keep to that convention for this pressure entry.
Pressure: 52 psi
